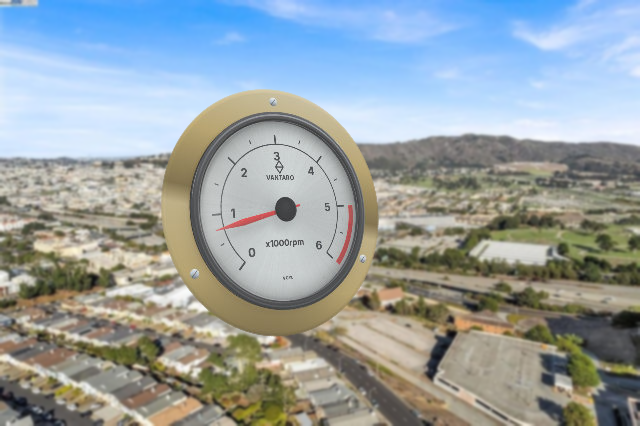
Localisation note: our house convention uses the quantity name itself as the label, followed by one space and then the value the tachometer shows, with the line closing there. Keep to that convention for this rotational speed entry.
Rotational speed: 750 rpm
